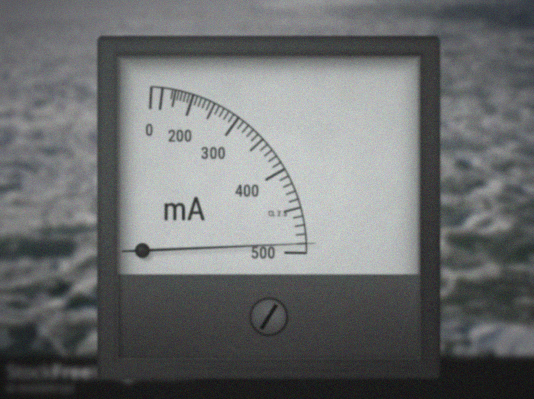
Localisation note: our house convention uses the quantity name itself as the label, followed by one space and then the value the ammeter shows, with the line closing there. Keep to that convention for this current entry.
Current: 490 mA
